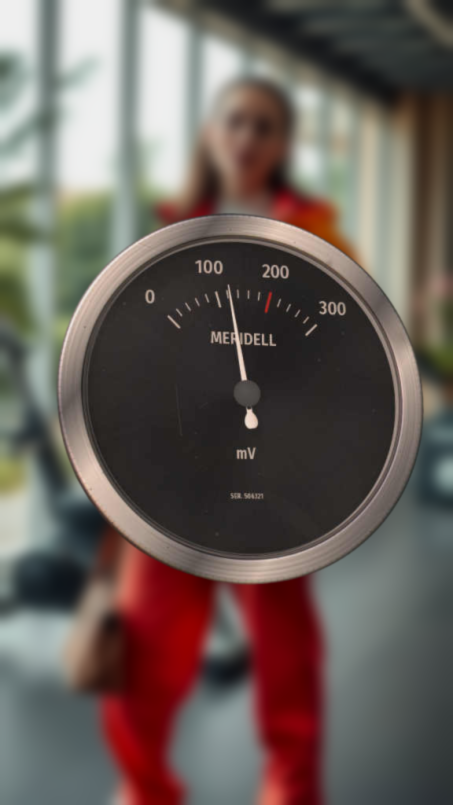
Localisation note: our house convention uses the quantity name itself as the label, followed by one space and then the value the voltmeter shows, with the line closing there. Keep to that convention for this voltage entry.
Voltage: 120 mV
